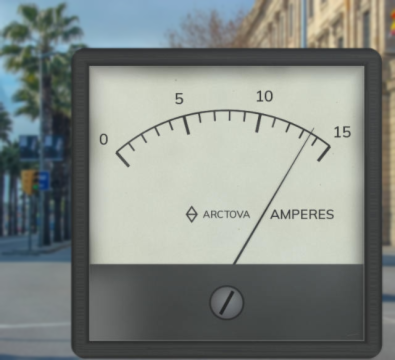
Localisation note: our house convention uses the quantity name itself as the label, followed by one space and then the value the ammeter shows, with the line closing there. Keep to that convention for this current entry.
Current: 13.5 A
